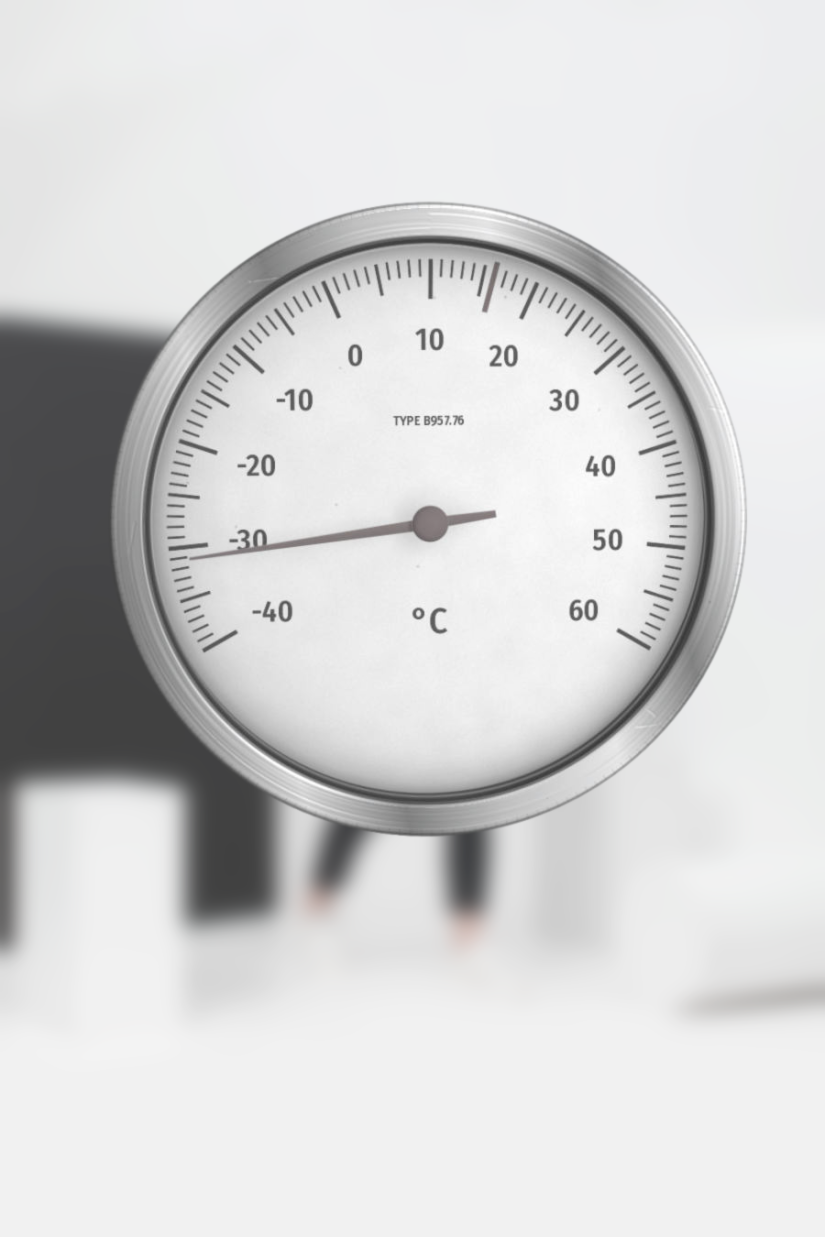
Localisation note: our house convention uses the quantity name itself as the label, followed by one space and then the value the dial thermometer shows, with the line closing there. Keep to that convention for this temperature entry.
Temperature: -31 °C
